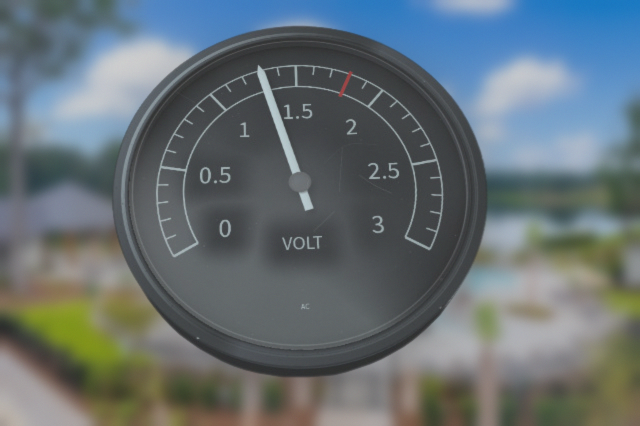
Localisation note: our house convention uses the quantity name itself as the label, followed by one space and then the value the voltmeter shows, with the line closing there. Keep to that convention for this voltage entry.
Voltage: 1.3 V
